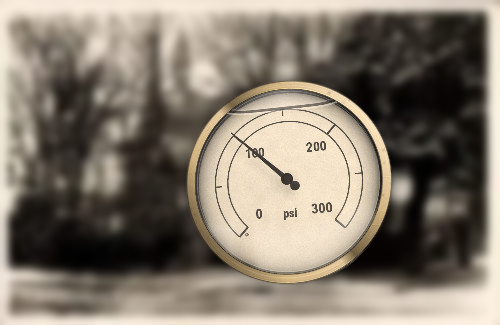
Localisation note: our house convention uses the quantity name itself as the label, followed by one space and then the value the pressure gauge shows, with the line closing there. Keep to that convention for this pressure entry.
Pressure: 100 psi
